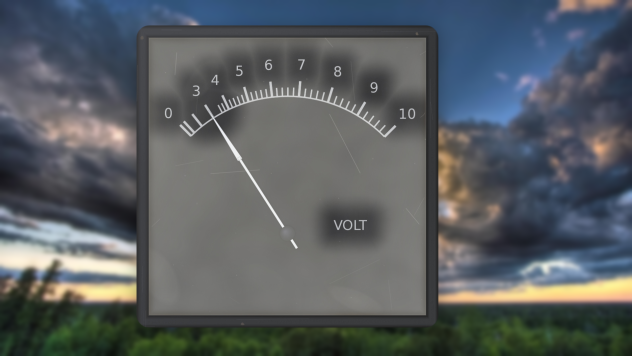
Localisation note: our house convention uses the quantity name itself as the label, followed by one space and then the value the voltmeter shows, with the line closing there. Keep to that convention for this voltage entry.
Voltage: 3 V
